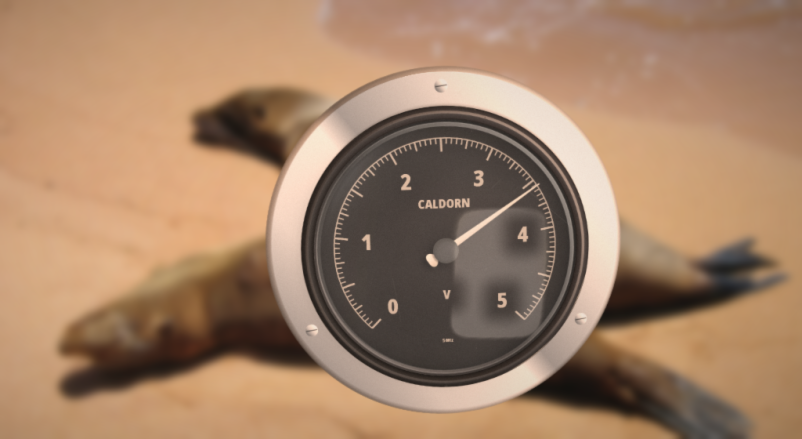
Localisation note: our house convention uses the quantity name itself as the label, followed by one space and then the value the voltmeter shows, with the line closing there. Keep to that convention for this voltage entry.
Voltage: 3.55 V
